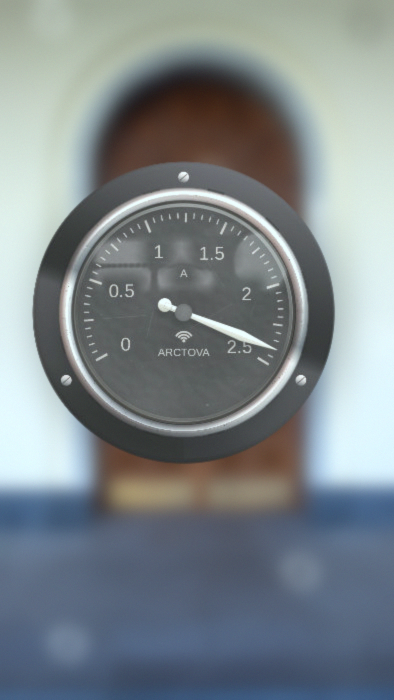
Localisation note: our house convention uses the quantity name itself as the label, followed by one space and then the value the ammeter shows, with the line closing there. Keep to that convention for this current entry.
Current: 2.4 A
